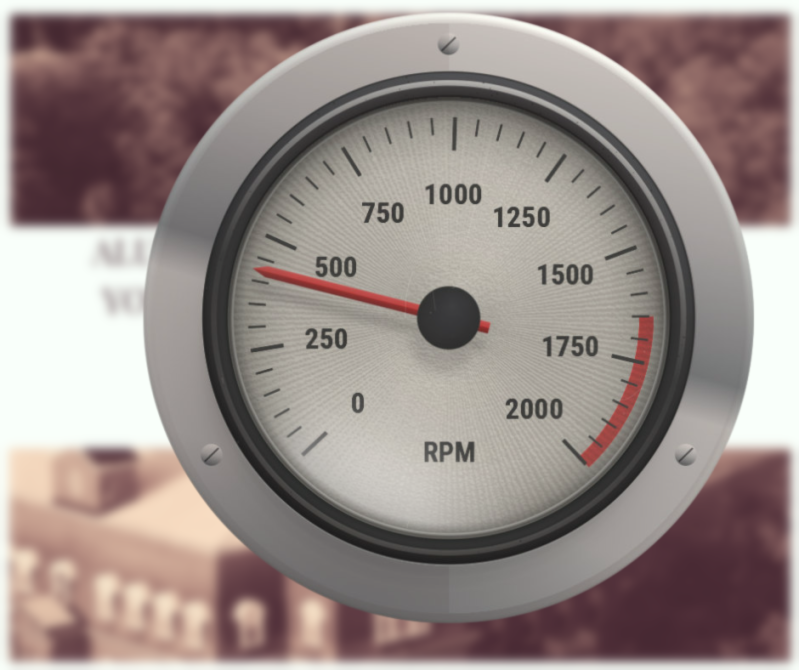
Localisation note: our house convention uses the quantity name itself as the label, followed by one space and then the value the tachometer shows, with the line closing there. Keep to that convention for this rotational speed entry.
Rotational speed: 425 rpm
